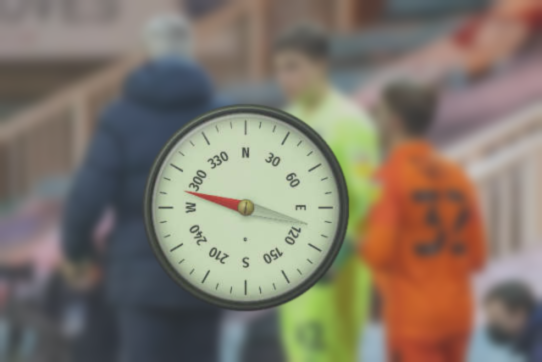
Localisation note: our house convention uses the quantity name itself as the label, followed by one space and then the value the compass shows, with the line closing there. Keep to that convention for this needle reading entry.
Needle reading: 285 °
